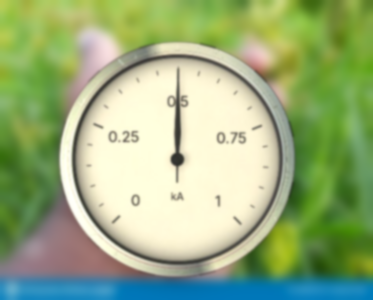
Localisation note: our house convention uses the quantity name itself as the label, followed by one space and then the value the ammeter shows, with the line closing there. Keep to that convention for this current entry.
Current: 0.5 kA
